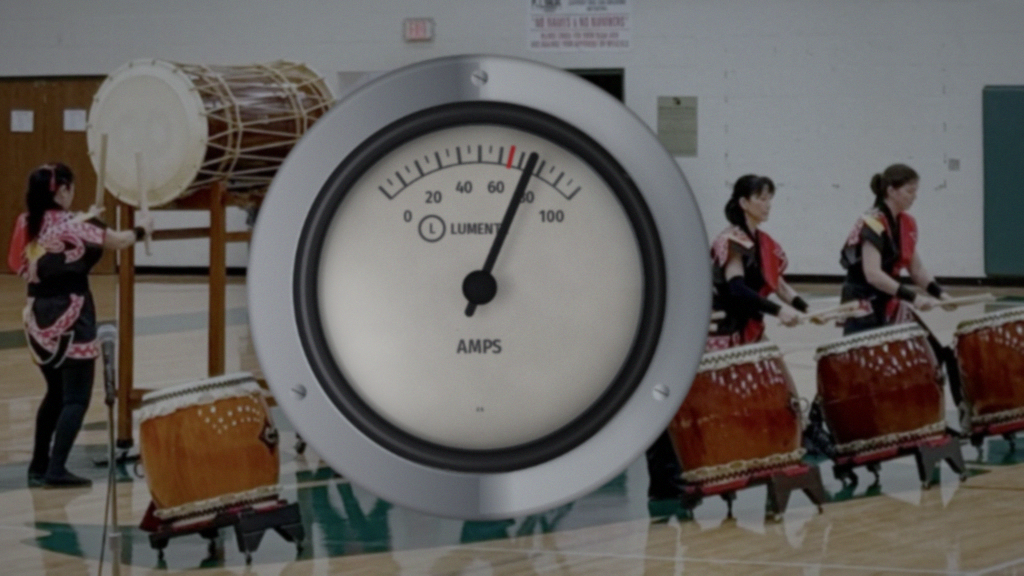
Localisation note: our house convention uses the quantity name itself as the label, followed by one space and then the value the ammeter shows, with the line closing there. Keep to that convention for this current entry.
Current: 75 A
